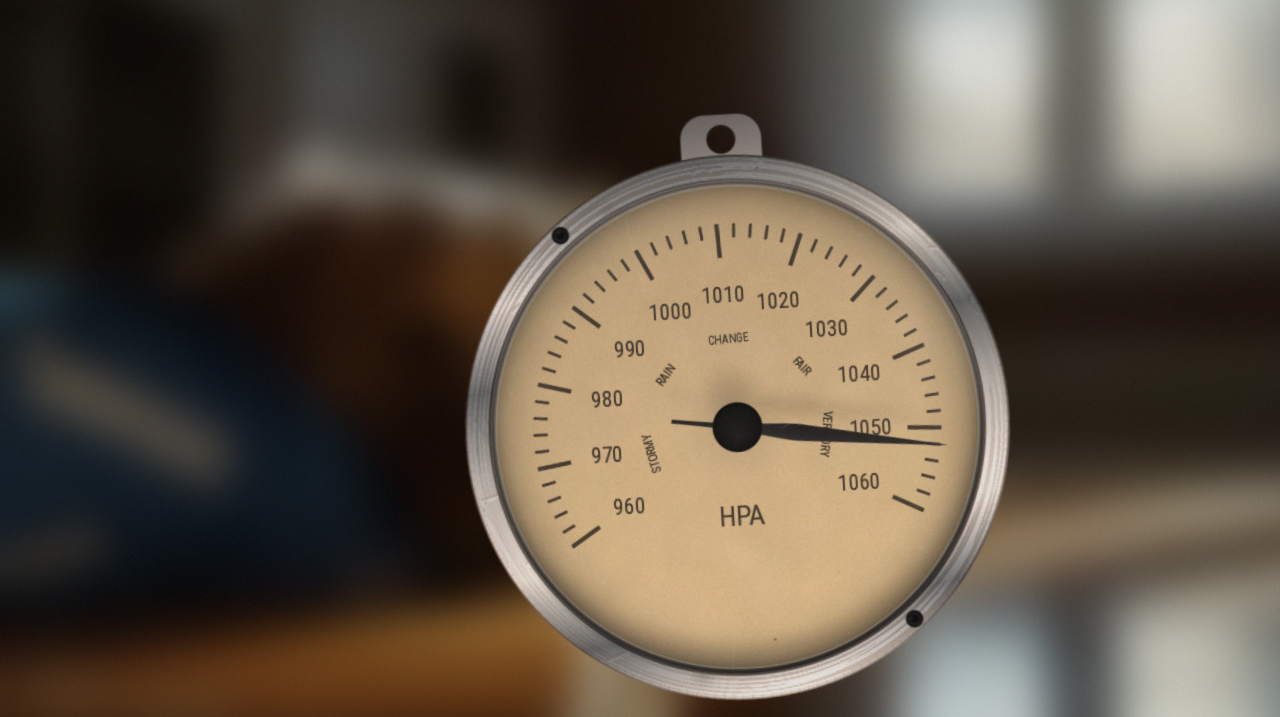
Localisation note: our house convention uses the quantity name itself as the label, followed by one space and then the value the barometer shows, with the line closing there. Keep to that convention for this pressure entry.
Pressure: 1052 hPa
